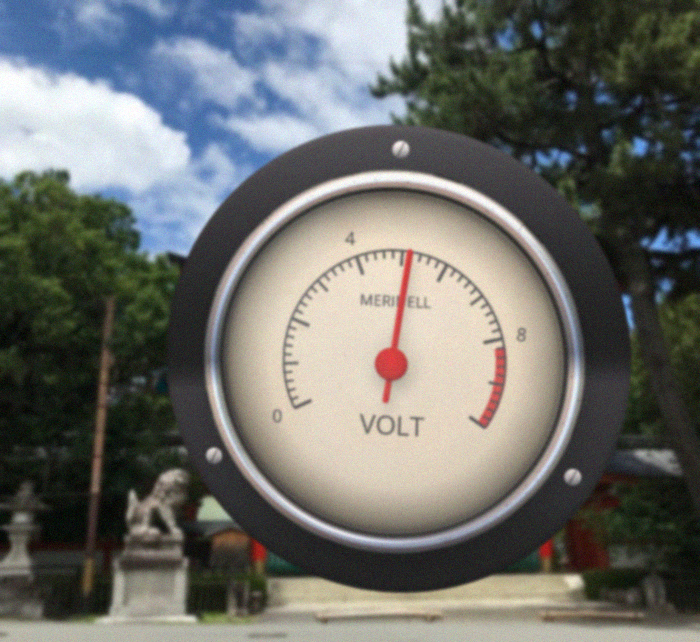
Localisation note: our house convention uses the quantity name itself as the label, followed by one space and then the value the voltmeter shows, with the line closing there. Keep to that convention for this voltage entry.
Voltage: 5.2 V
